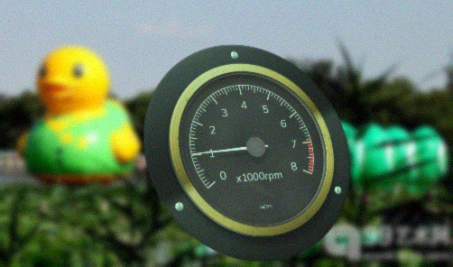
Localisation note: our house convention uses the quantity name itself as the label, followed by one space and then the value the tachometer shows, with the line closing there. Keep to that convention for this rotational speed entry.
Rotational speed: 1000 rpm
